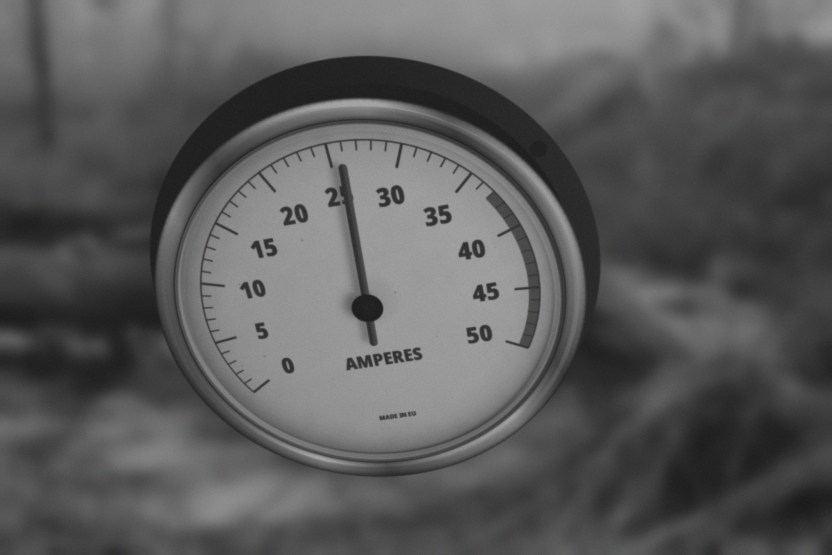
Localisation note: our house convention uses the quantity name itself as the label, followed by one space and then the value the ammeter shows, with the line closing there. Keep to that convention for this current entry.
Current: 26 A
